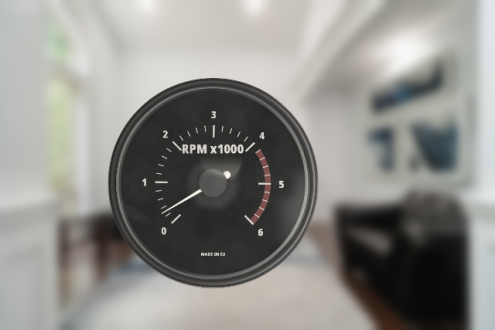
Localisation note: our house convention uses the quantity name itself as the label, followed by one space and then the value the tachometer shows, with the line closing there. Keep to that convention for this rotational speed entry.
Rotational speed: 300 rpm
